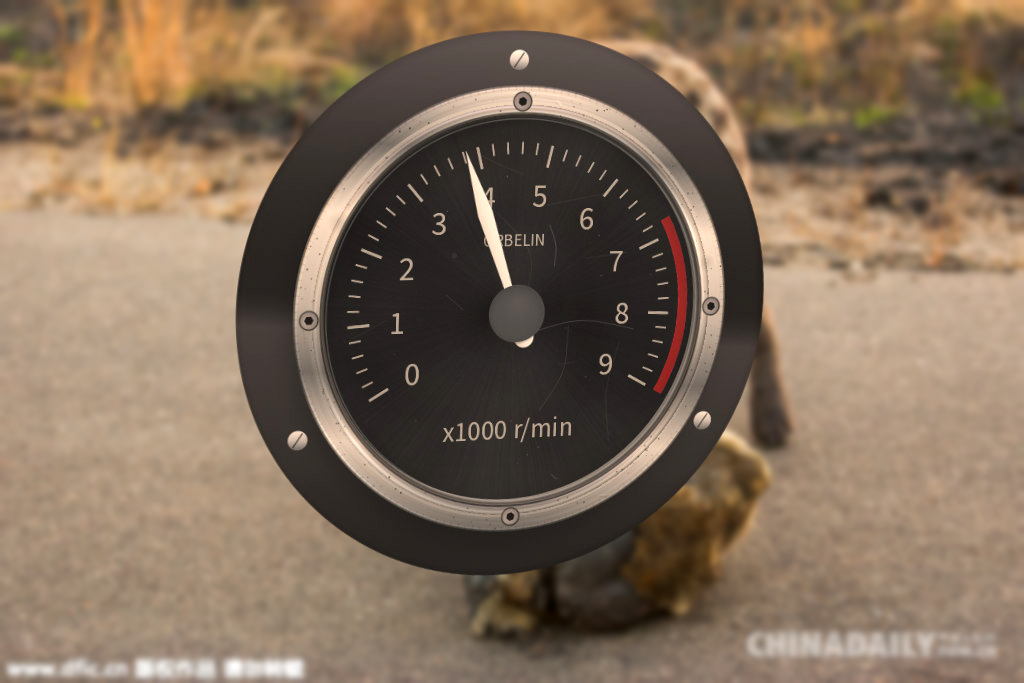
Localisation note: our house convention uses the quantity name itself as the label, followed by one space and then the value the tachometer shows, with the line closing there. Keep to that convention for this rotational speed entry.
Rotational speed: 3800 rpm
